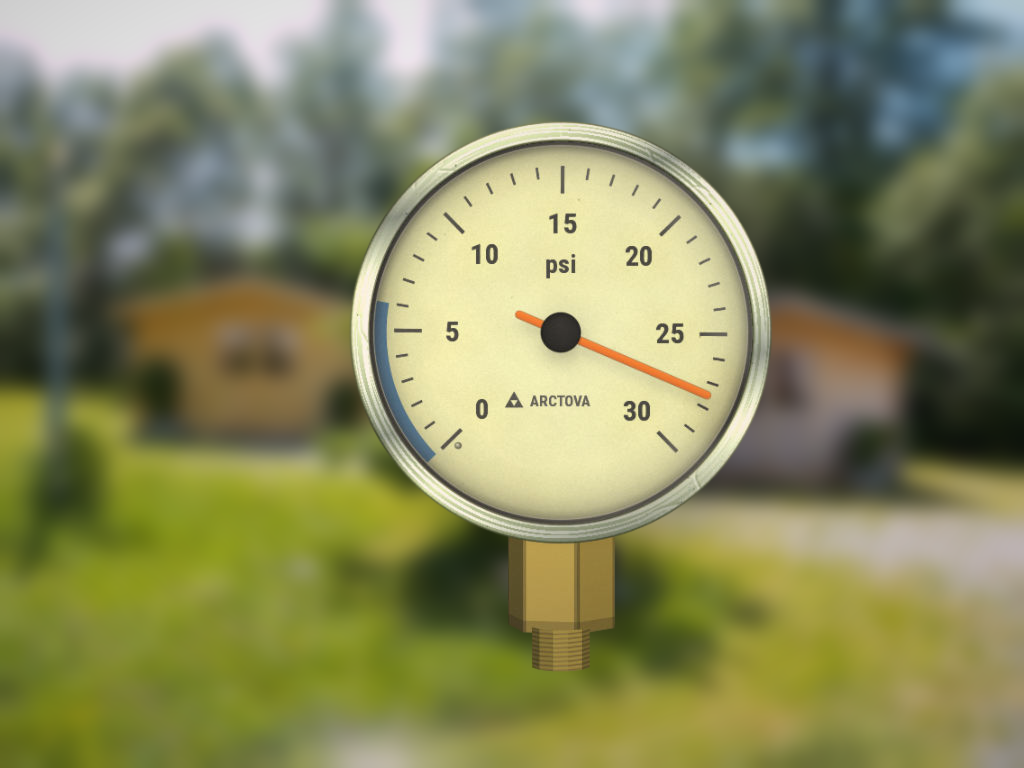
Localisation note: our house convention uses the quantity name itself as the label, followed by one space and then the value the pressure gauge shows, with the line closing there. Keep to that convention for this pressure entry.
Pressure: 27.5 psi
